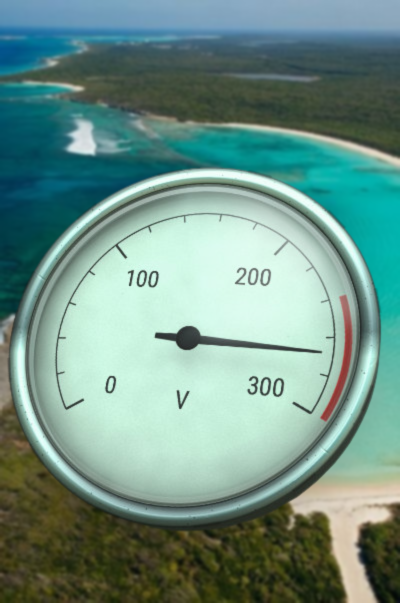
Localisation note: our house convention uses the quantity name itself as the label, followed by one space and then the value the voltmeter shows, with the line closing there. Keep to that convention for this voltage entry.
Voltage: 270 V
